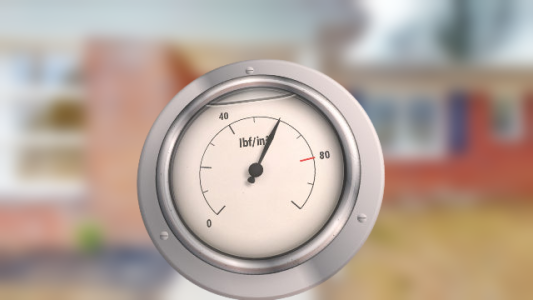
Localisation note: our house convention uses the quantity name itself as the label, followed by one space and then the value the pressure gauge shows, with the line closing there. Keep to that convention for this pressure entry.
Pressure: 60 psi
